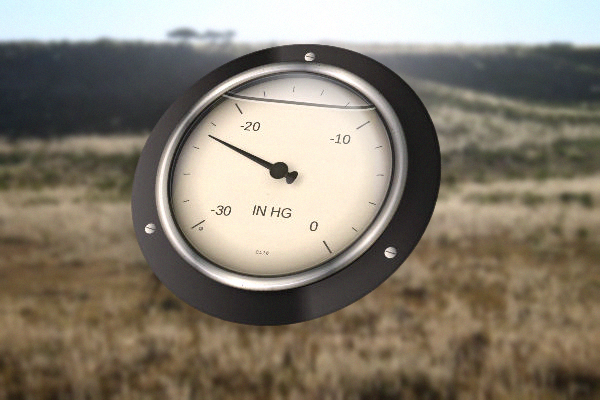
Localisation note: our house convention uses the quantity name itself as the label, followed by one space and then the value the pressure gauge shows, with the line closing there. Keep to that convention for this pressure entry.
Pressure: -23 inHg
